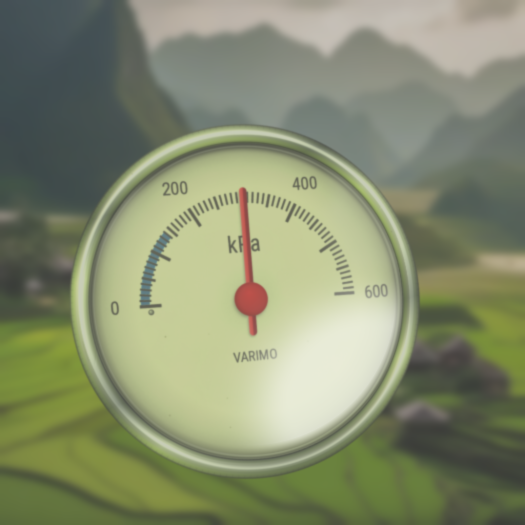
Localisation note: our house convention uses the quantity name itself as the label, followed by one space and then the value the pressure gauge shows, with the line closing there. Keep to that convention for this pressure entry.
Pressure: 300 kPa
